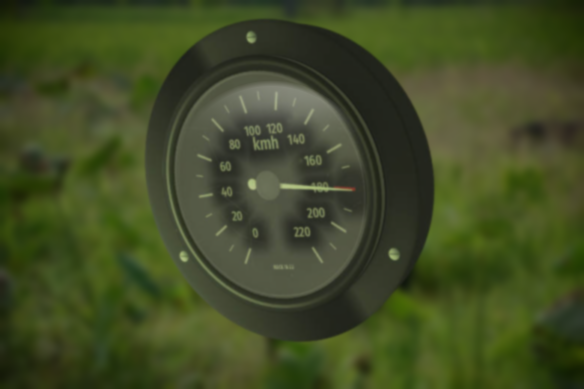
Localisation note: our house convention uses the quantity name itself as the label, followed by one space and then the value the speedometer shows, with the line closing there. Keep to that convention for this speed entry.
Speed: 180 km/h
